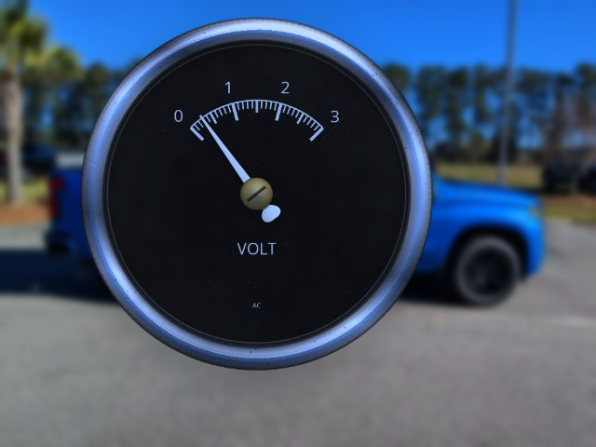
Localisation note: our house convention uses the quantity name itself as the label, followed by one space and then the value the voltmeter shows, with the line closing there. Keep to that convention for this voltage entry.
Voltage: 0.3 V
